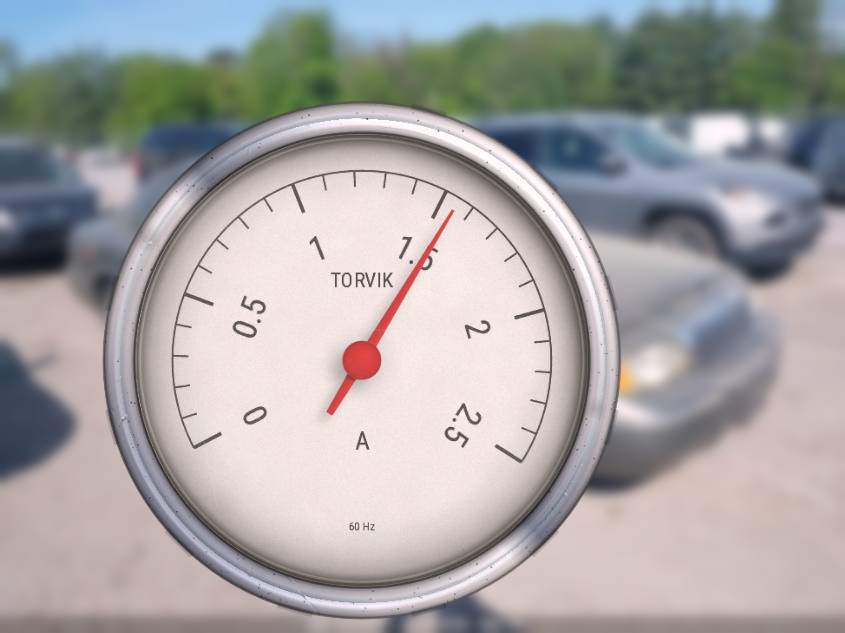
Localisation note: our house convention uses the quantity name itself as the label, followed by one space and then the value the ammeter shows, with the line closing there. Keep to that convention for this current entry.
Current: 1.55 A
